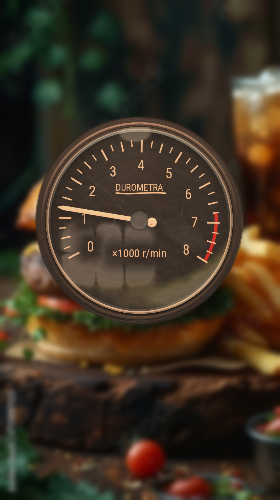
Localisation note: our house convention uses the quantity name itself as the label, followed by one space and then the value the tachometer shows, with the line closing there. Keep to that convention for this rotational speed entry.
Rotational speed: 1250 rpm
